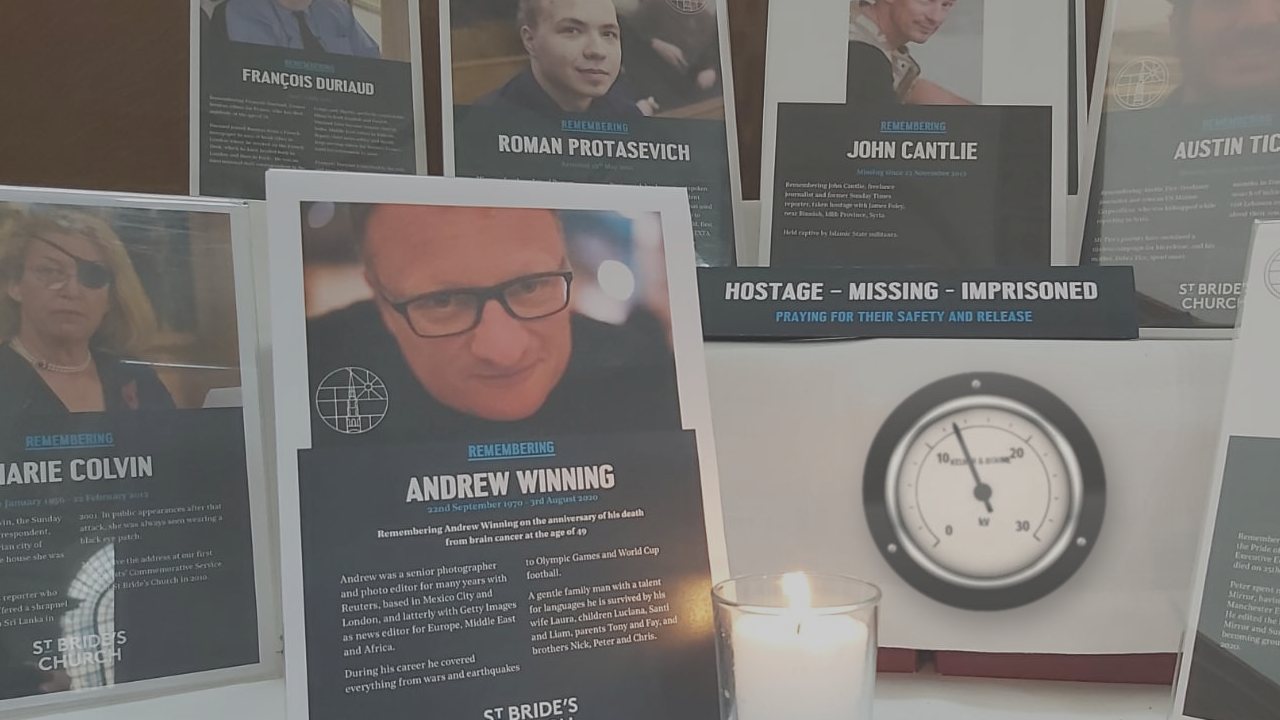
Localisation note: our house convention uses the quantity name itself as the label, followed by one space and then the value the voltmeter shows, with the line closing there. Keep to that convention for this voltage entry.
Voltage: 13 kV
